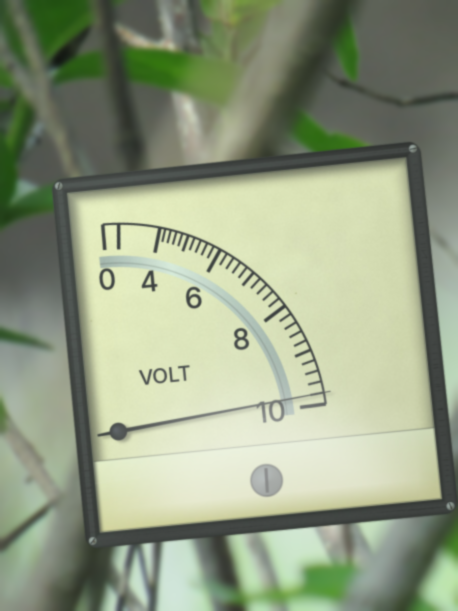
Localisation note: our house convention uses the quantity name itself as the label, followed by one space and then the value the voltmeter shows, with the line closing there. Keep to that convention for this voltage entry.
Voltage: 9.8 V
